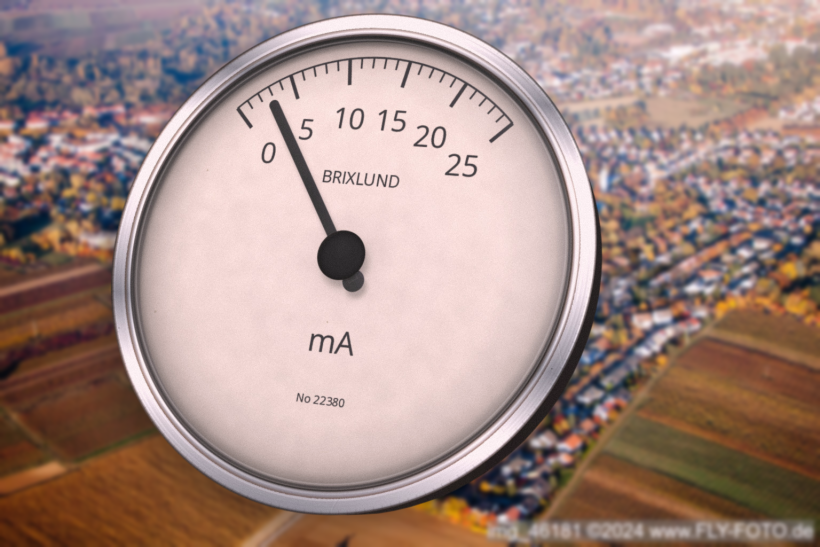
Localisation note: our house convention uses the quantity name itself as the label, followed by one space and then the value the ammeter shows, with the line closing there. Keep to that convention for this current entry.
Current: 3 mA
